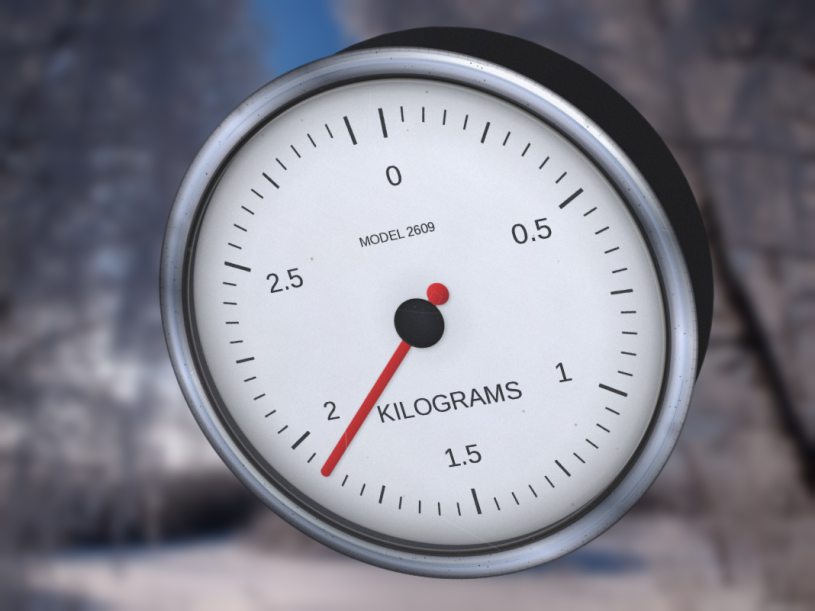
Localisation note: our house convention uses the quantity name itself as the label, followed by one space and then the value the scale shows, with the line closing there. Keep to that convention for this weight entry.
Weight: 1.9 kg
